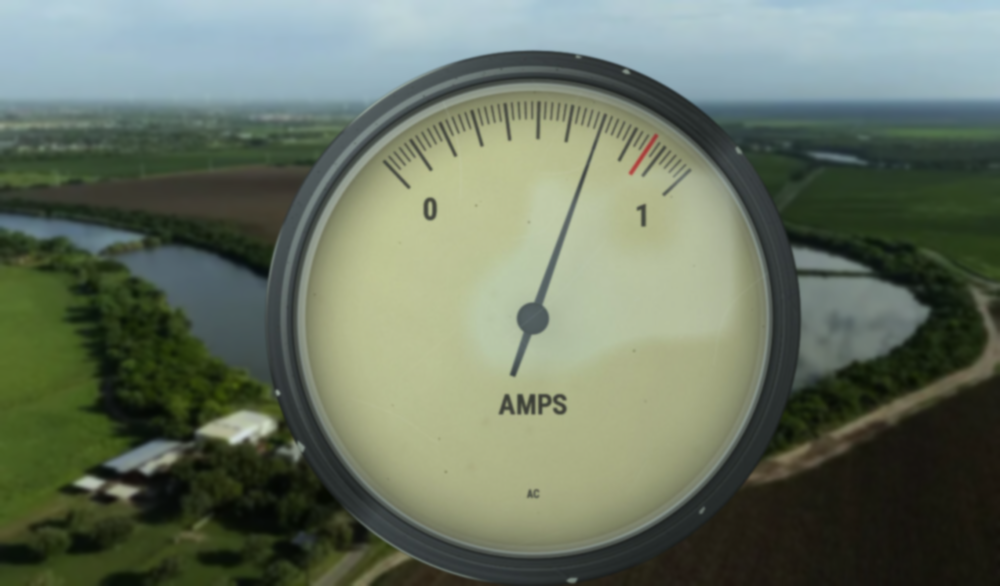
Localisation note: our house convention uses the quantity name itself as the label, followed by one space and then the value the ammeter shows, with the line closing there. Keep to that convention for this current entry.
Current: 0.7 A
